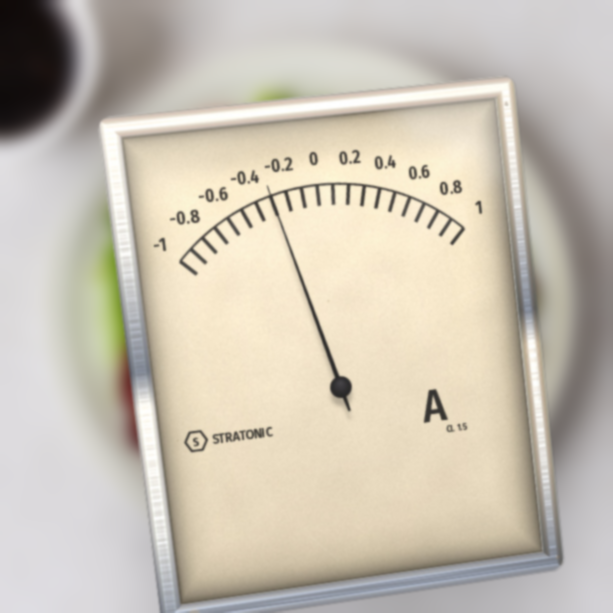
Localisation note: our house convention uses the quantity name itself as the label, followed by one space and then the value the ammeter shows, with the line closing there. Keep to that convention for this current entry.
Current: -0.3 A
